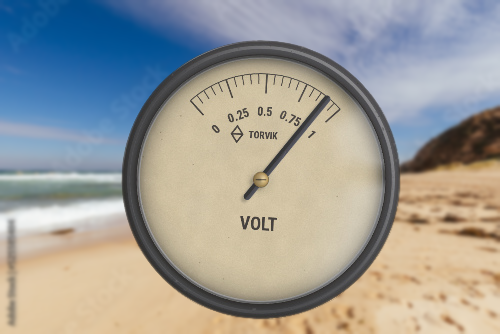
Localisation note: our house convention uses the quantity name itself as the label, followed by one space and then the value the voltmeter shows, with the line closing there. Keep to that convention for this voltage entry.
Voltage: 0.9 V
